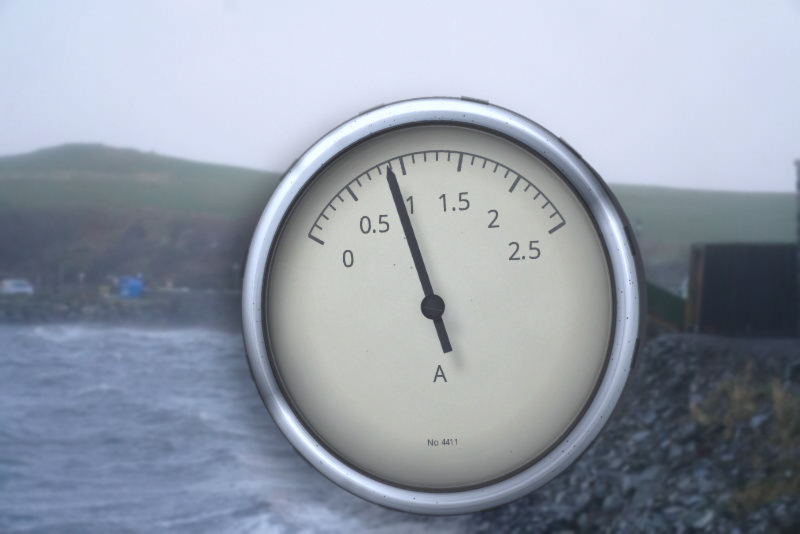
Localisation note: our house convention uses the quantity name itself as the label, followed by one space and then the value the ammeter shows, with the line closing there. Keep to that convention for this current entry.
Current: 0.9 A
